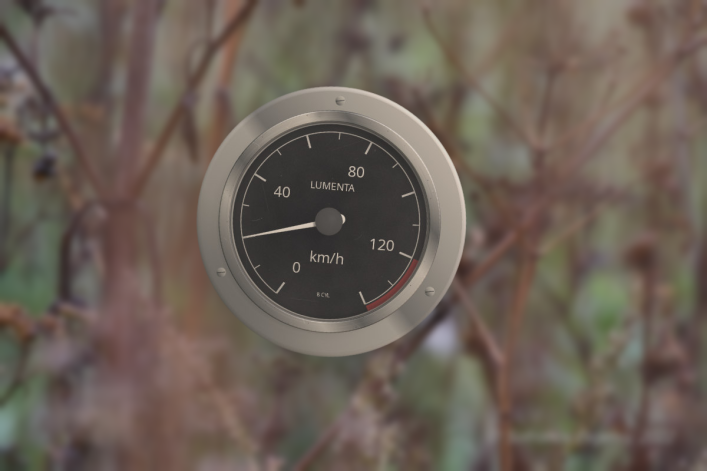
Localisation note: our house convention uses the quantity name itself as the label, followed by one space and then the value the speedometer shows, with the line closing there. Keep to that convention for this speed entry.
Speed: 20 km/h
